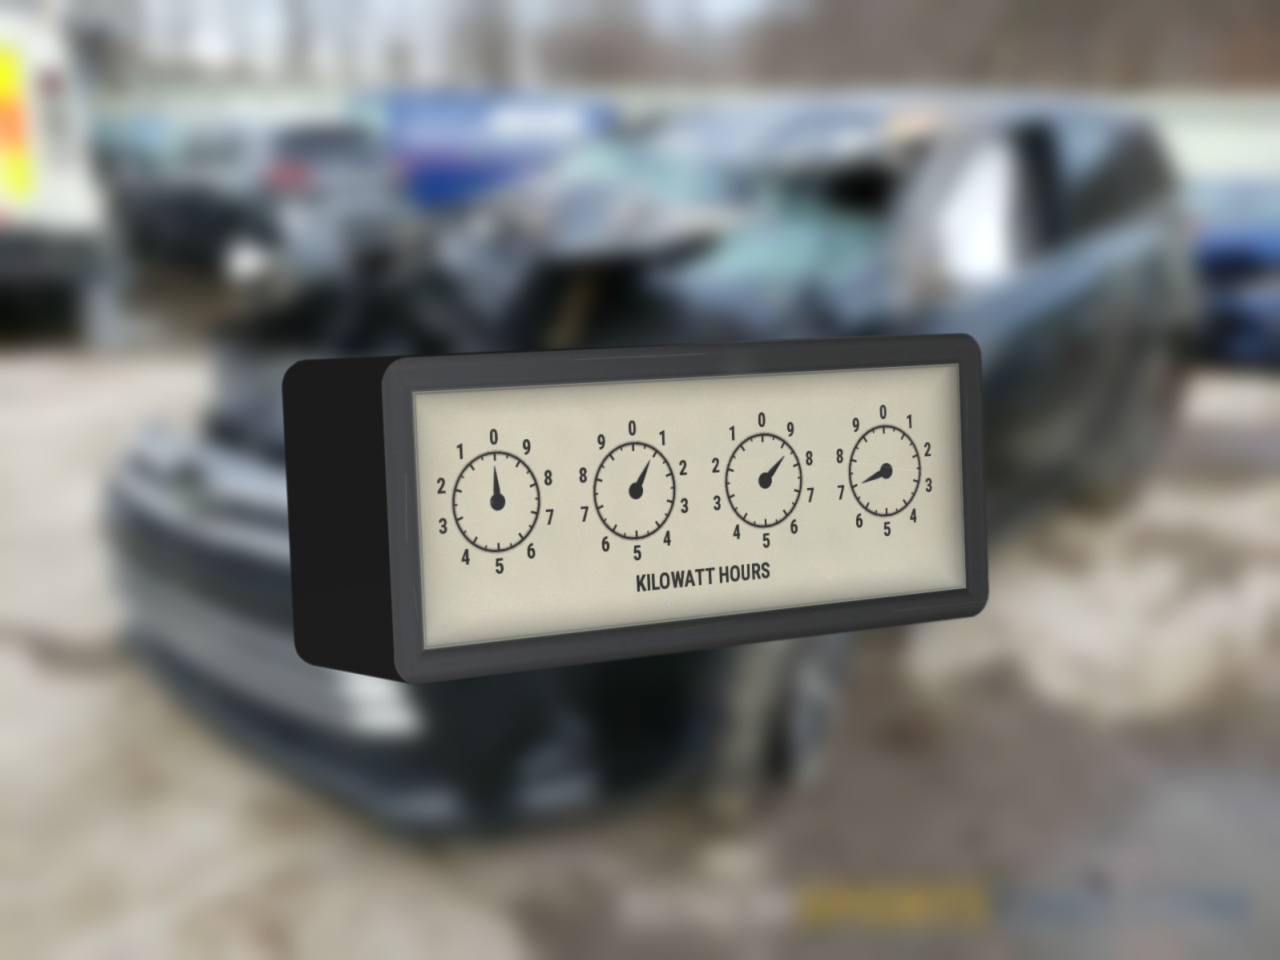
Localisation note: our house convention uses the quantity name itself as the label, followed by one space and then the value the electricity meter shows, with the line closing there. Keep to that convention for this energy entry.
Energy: 87 kWh
